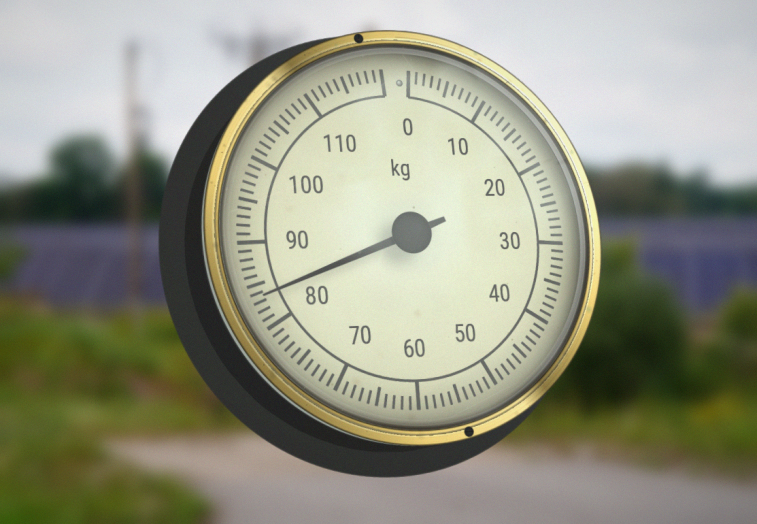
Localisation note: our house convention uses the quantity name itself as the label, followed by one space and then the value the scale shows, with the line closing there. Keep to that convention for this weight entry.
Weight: 83.5 kg
